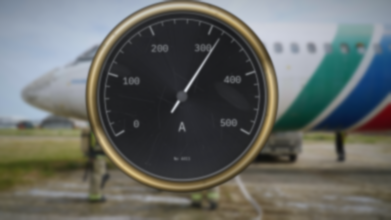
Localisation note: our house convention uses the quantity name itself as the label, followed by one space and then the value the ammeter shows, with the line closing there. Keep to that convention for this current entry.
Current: 320 A
